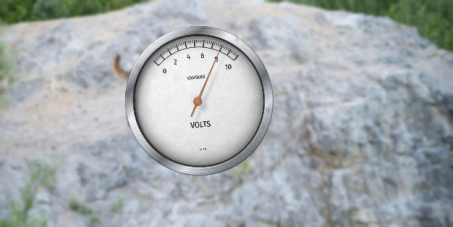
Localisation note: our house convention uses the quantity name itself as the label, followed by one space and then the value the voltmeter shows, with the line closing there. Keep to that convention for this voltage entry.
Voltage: 8 V
